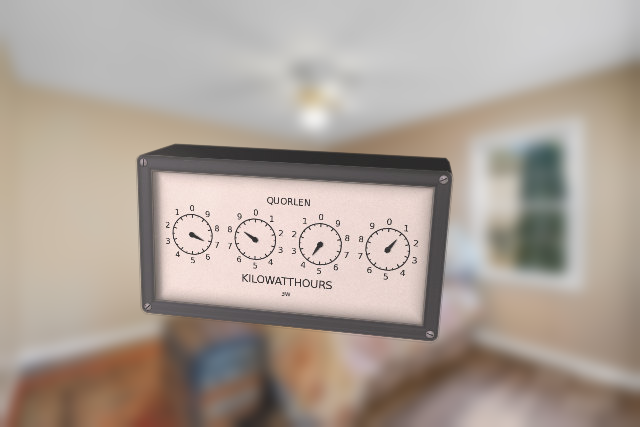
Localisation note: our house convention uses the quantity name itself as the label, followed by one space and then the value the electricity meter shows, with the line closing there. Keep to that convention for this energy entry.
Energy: 6841 kWh
